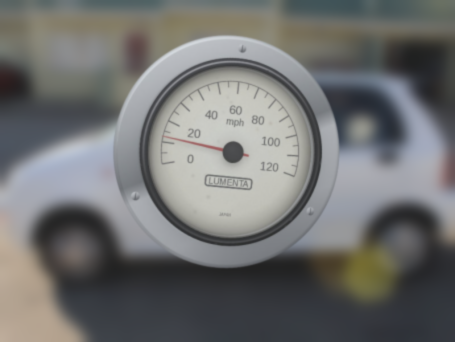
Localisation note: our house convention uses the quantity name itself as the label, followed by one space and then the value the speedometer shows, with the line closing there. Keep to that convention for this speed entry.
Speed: 12.5 mph
